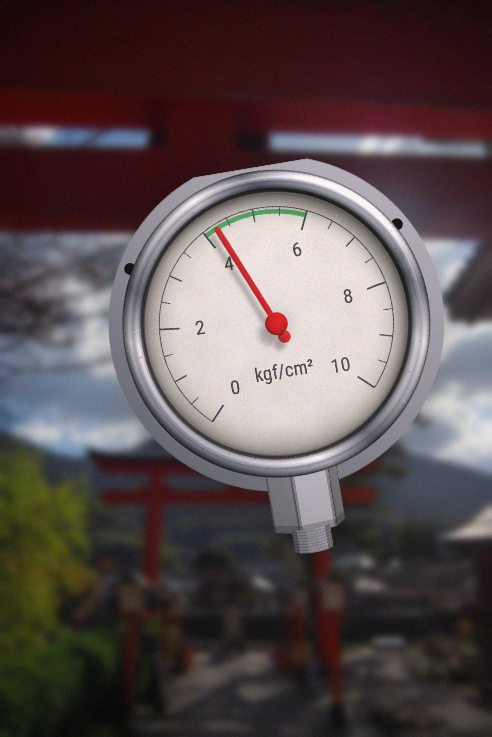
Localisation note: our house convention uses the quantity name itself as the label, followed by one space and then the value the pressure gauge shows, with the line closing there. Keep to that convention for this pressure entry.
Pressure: 4.25 kg/cm²
